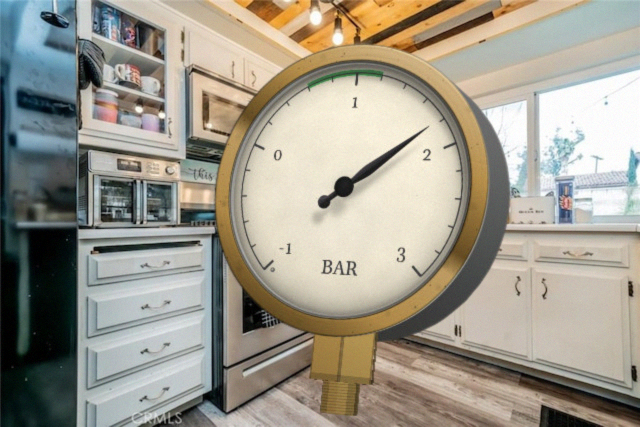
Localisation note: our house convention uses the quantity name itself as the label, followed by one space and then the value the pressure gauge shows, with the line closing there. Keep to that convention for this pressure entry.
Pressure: 1.8 bar
